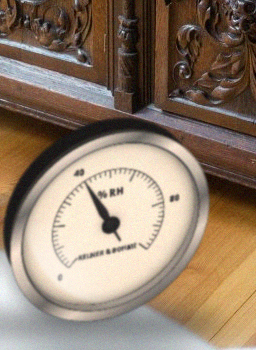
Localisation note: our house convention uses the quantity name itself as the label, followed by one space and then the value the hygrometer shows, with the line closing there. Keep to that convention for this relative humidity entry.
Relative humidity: 40 %
